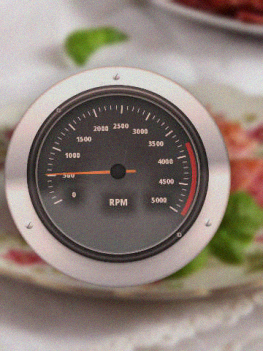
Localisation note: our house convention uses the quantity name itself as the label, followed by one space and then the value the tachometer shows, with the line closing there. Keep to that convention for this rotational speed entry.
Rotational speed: 500 rpm
